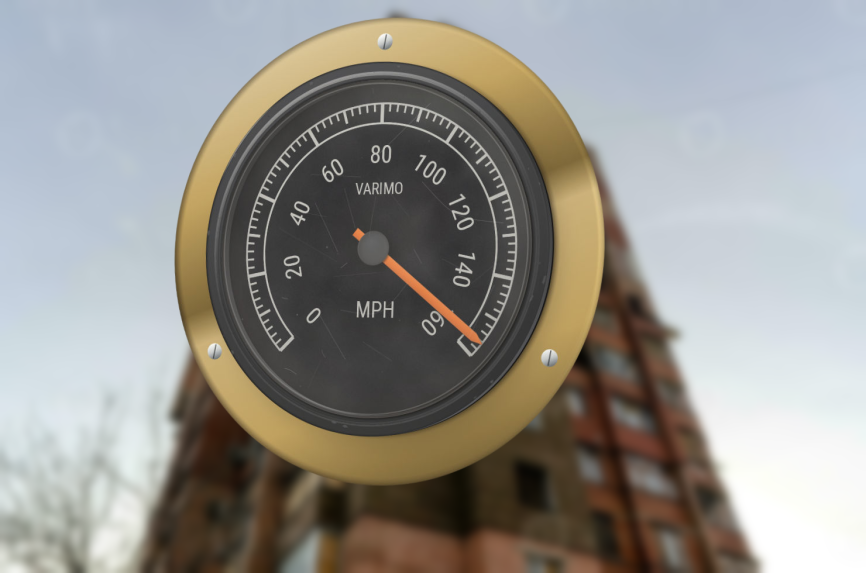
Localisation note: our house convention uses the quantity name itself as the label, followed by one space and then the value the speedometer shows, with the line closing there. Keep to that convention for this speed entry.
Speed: 156 mph
